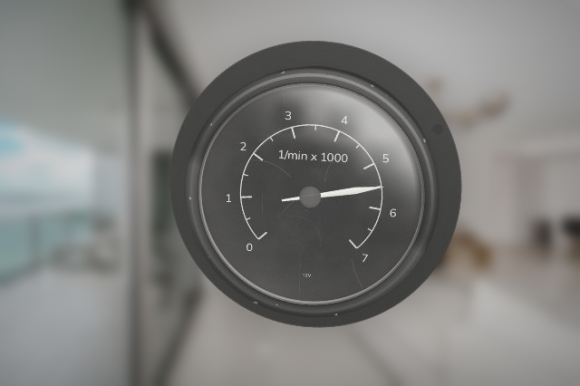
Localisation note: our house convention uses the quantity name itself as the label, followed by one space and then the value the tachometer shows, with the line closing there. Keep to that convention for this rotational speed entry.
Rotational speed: 5500 rpm
